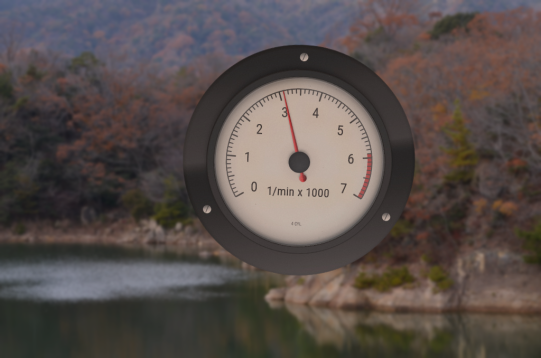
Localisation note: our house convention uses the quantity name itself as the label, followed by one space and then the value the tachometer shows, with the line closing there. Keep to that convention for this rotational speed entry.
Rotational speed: 3100 rpm
